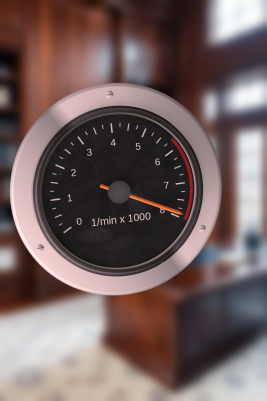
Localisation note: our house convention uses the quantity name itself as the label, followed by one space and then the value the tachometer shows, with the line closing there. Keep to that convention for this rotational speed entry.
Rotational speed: 7875 rpm
